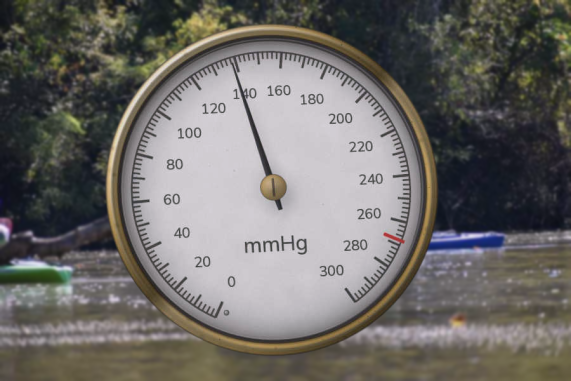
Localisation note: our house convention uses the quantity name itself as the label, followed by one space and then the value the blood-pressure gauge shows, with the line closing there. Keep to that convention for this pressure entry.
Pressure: 138 mmHg
